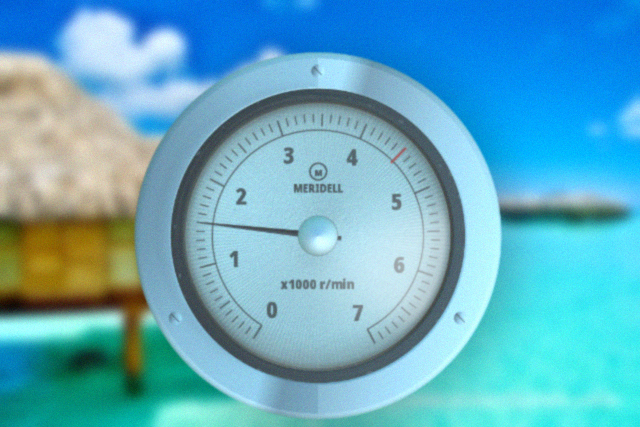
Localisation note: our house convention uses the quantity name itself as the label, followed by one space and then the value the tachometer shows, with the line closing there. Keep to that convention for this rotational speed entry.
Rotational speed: 1500 rpm
